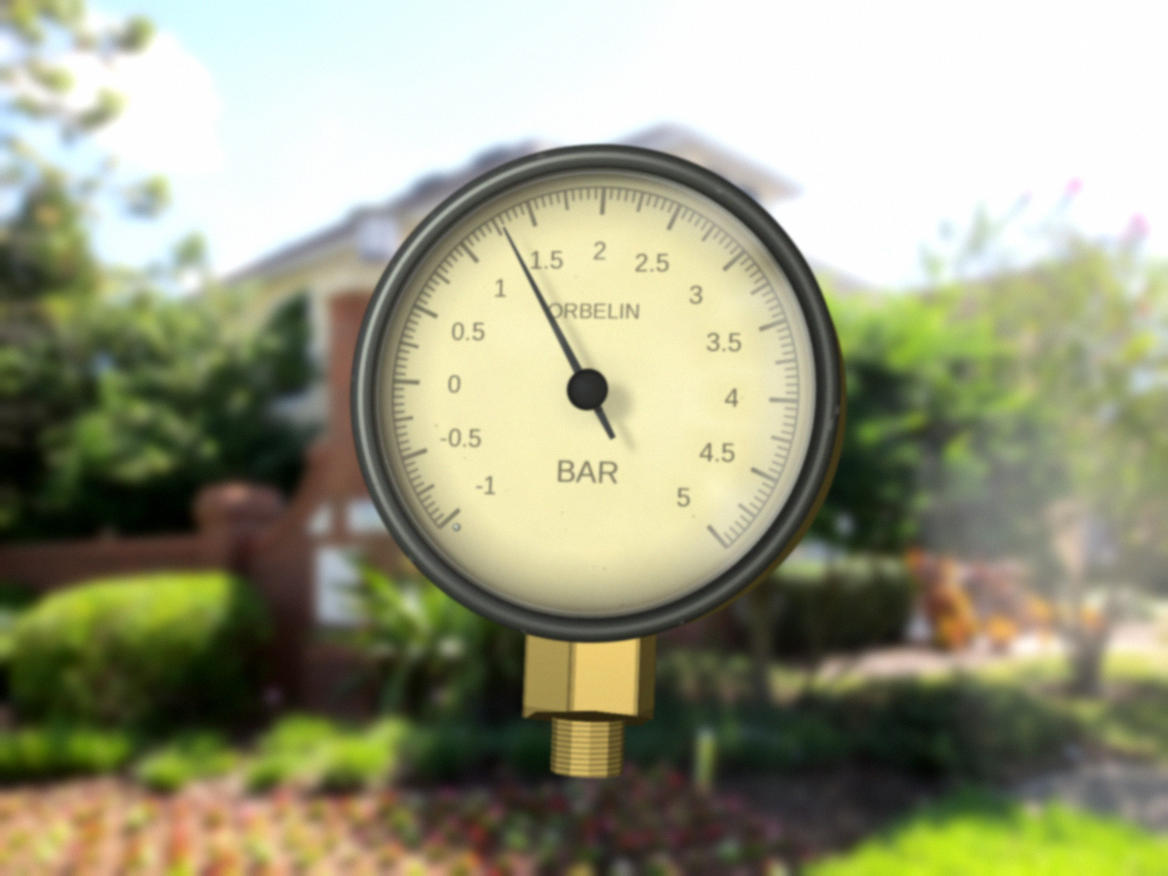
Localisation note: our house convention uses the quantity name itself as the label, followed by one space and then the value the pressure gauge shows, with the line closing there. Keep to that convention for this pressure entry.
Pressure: 1.3 bar
